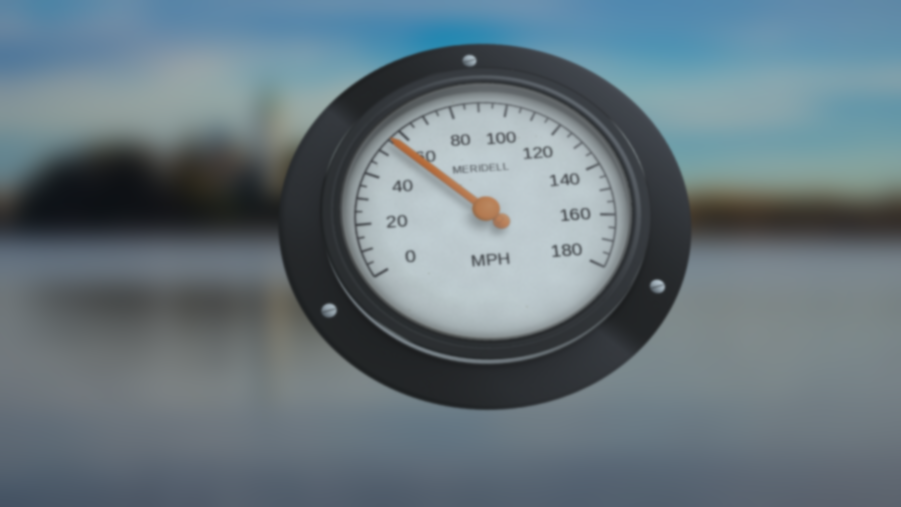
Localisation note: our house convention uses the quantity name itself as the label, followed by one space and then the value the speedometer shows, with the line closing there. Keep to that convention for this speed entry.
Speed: 55 mph
